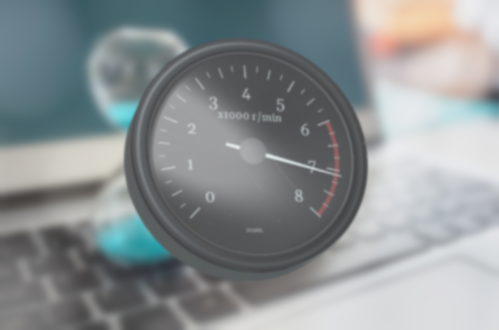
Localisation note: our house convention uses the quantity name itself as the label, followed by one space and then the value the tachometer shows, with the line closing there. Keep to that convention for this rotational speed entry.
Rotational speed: 7125 rpm
